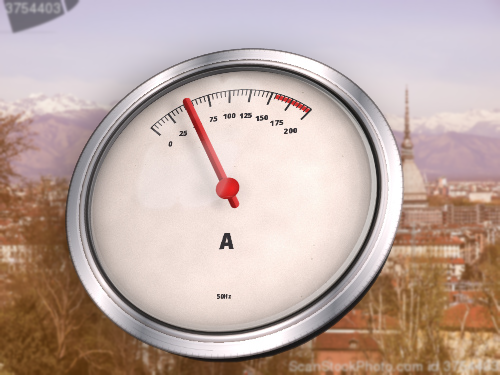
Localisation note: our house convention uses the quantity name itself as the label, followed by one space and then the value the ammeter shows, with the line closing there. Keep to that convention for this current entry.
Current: 50 A
